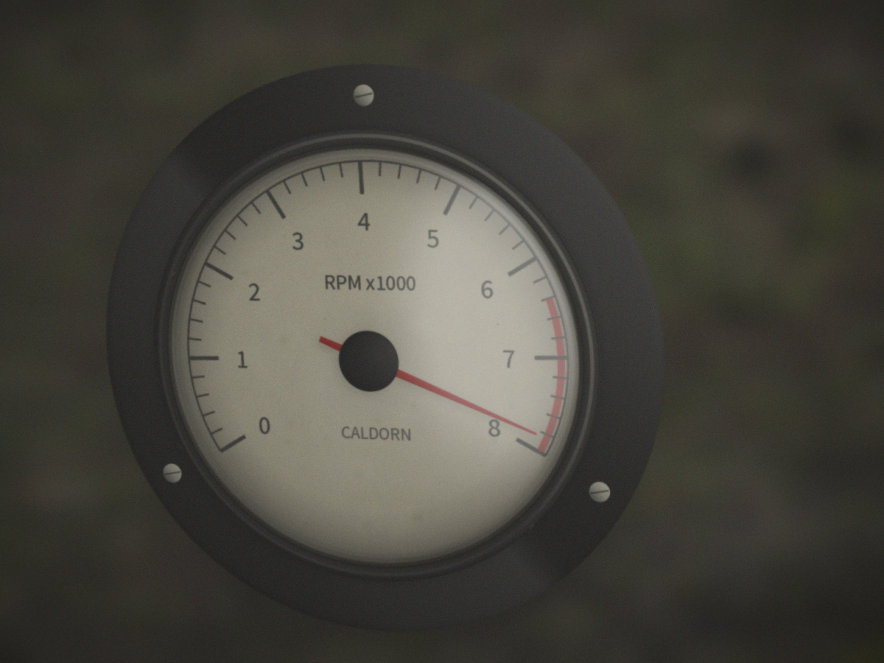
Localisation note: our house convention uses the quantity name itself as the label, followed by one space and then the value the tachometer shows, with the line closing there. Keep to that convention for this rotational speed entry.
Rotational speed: 7800 rpm
